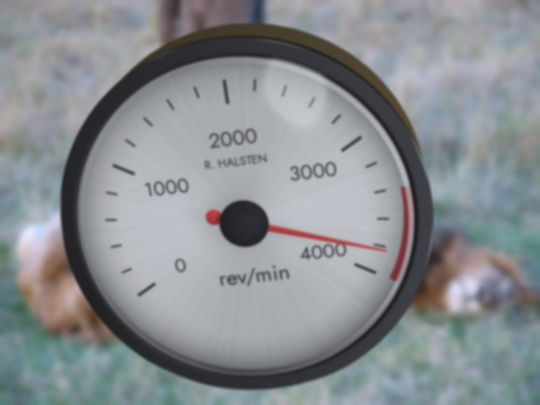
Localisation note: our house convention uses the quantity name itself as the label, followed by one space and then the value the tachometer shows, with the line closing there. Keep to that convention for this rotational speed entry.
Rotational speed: 3800 rpm
